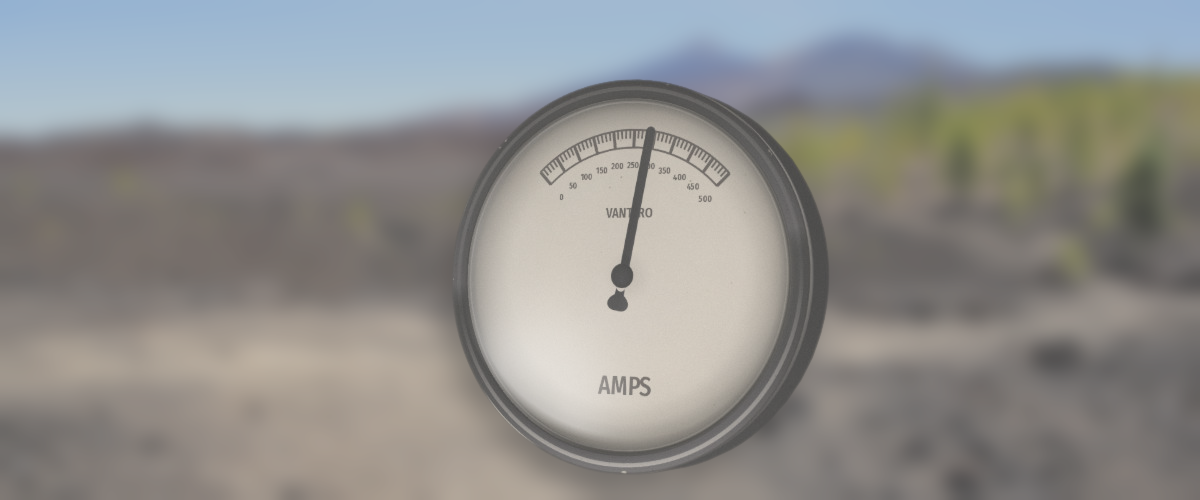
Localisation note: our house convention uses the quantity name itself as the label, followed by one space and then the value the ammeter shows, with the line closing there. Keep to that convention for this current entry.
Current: 300 A
